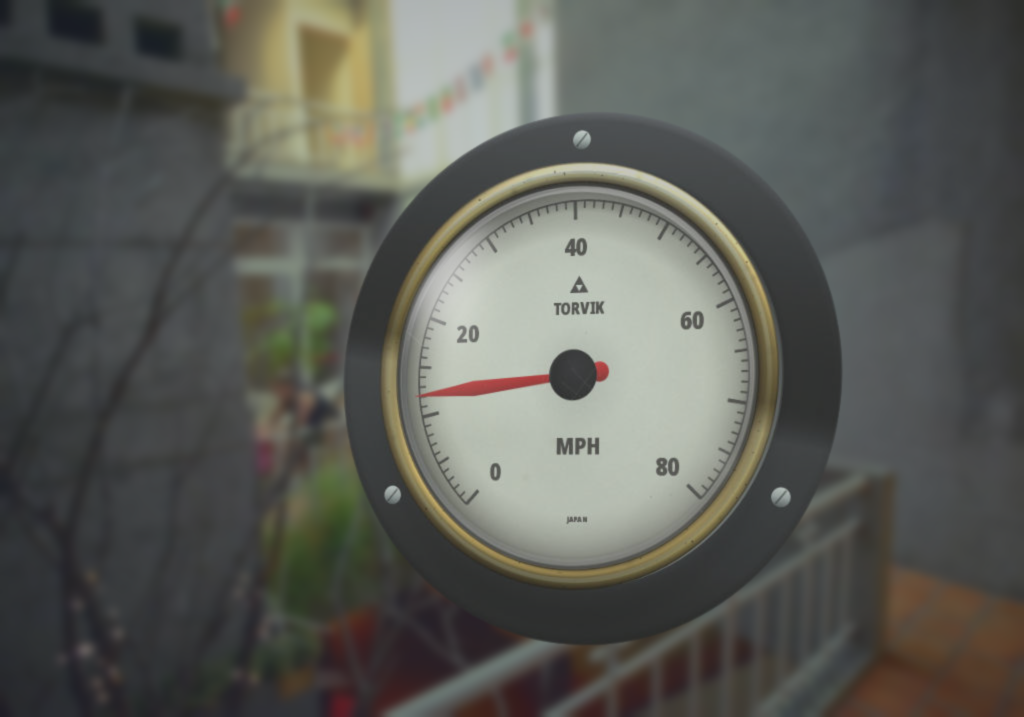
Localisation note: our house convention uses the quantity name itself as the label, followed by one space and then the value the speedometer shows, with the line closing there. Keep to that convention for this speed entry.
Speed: 12 mph
